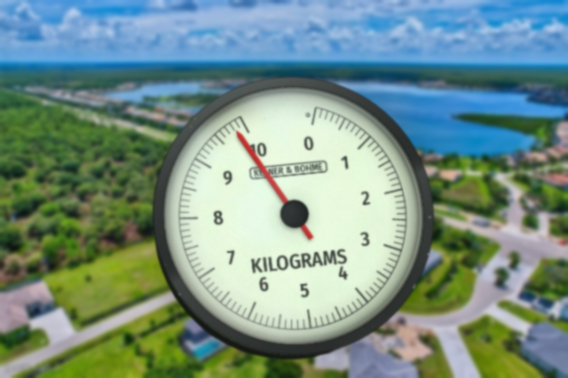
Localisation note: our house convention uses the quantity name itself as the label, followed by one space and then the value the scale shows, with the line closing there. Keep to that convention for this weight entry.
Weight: 9.8 kg
